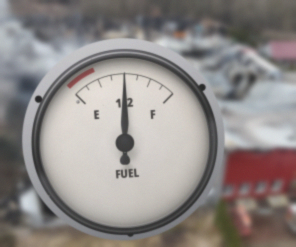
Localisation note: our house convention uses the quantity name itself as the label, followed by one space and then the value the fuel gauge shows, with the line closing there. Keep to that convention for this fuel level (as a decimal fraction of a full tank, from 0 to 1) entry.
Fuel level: 0.5
